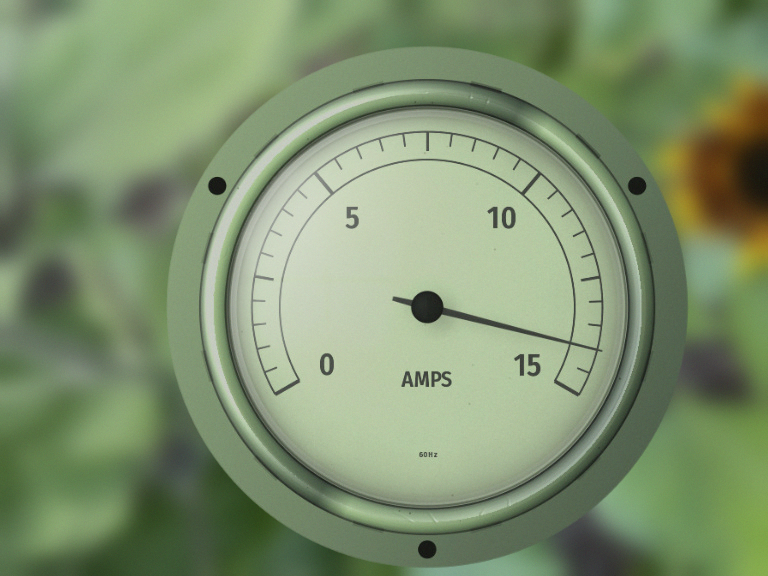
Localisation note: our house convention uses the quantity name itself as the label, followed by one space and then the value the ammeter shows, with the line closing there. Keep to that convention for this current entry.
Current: 14 A
